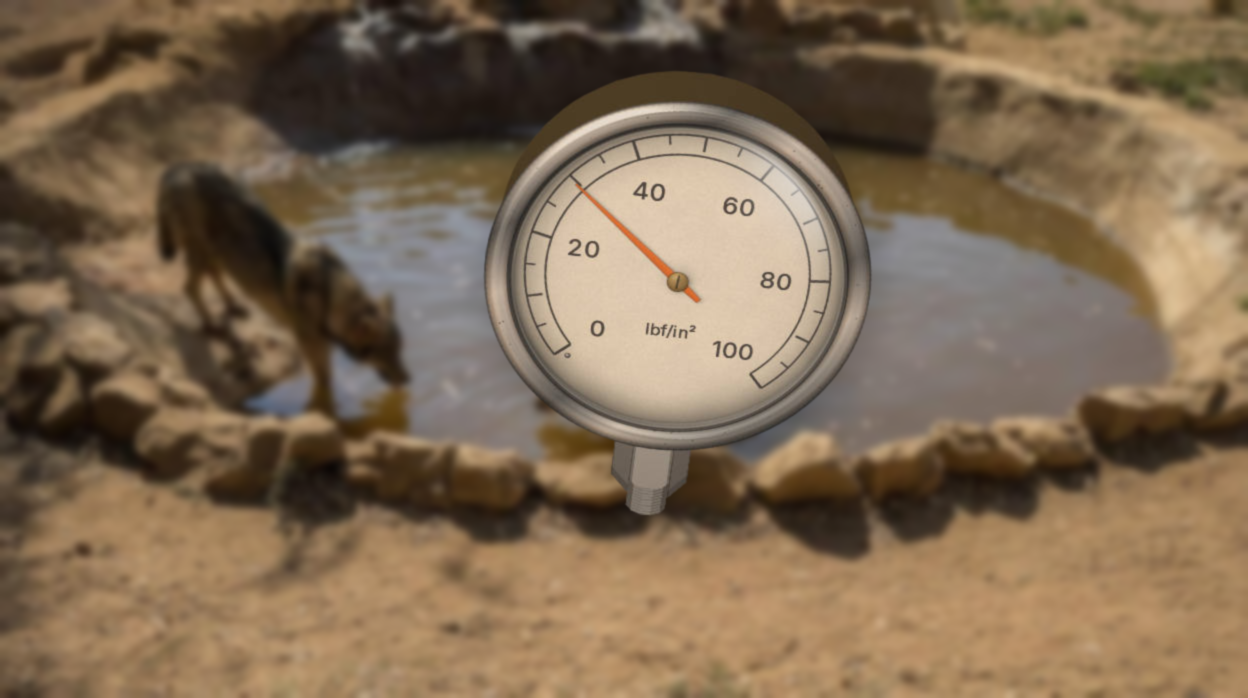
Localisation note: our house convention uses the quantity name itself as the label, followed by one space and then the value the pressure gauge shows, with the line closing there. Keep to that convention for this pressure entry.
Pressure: 30 psi
